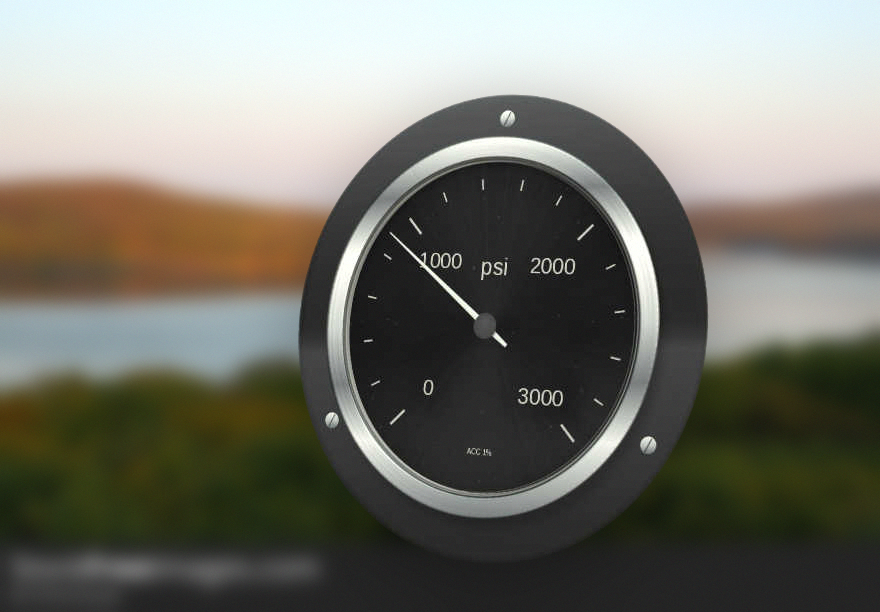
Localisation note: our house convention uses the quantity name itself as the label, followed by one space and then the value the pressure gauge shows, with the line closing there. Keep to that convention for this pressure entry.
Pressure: 900 psi
